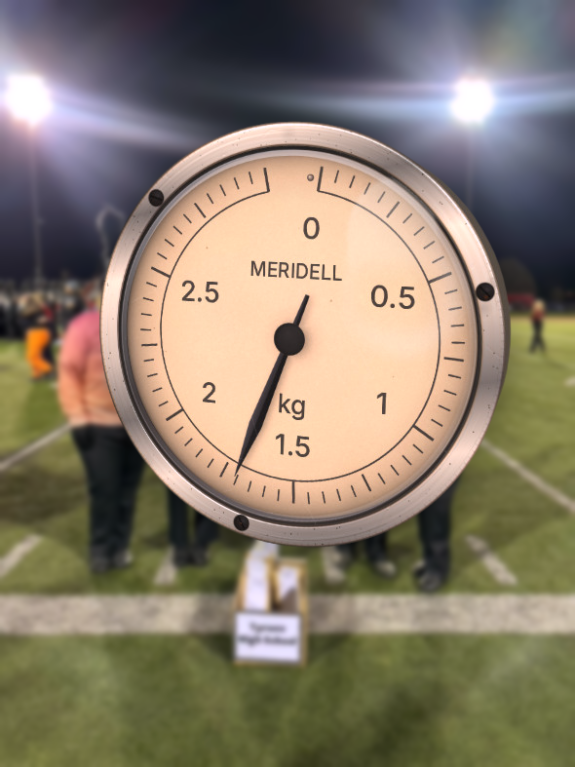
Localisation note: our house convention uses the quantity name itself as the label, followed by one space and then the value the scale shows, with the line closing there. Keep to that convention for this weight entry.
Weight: 1.7 kg
